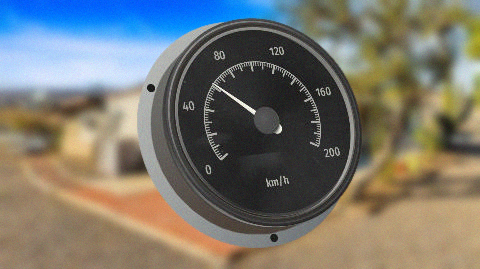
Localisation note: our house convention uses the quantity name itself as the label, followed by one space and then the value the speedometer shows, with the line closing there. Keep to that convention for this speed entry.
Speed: 60 km/h
